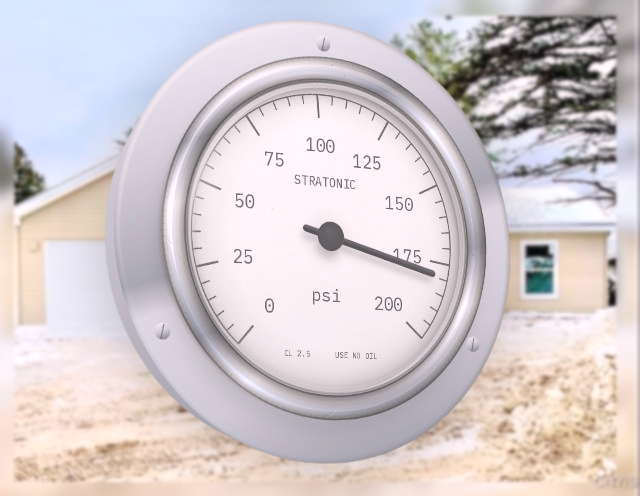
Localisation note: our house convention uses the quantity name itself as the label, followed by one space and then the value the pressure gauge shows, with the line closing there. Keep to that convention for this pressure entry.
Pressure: 180 psi
